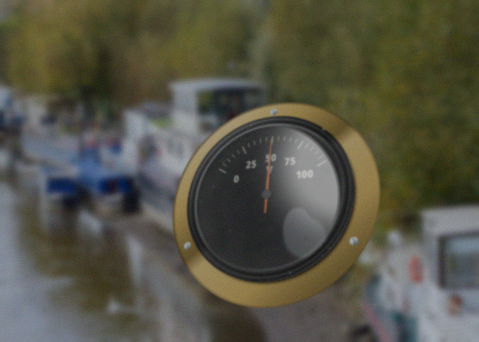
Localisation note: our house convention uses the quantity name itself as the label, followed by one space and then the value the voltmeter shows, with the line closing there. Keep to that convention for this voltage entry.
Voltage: 50 V
